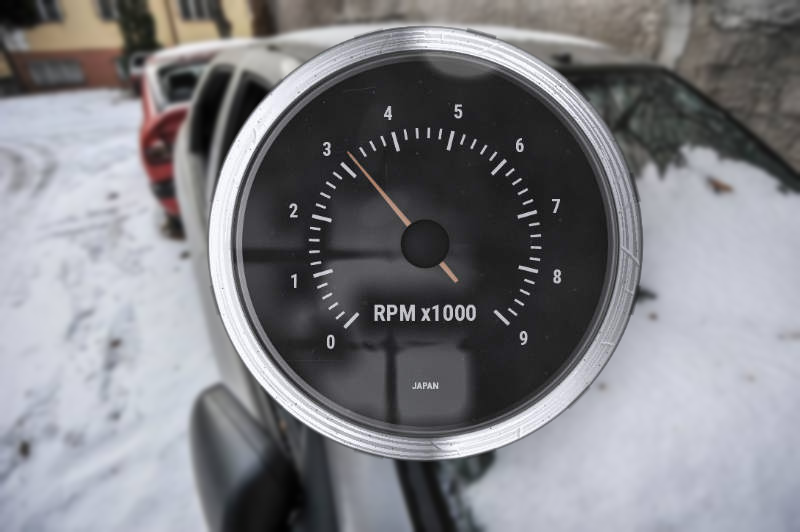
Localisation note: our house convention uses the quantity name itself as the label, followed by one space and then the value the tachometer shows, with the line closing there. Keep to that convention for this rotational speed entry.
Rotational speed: 3200 rpm
